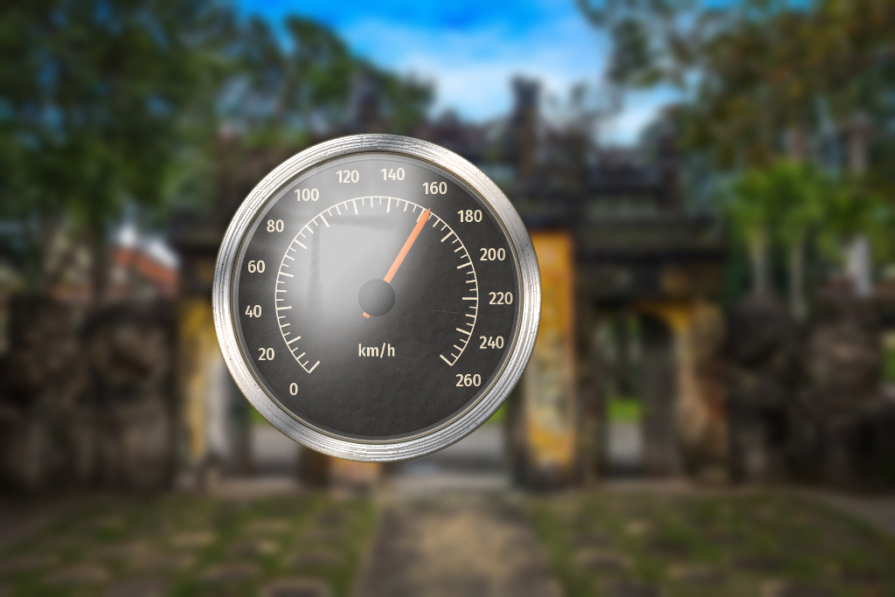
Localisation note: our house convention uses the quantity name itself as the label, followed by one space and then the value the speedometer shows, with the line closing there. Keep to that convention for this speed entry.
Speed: 162.5 km/h
